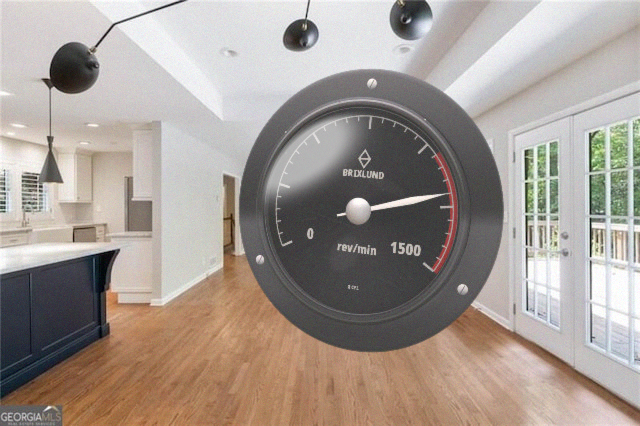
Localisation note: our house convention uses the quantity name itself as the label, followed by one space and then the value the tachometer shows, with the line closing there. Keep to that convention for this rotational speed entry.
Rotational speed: 1200 rpm
